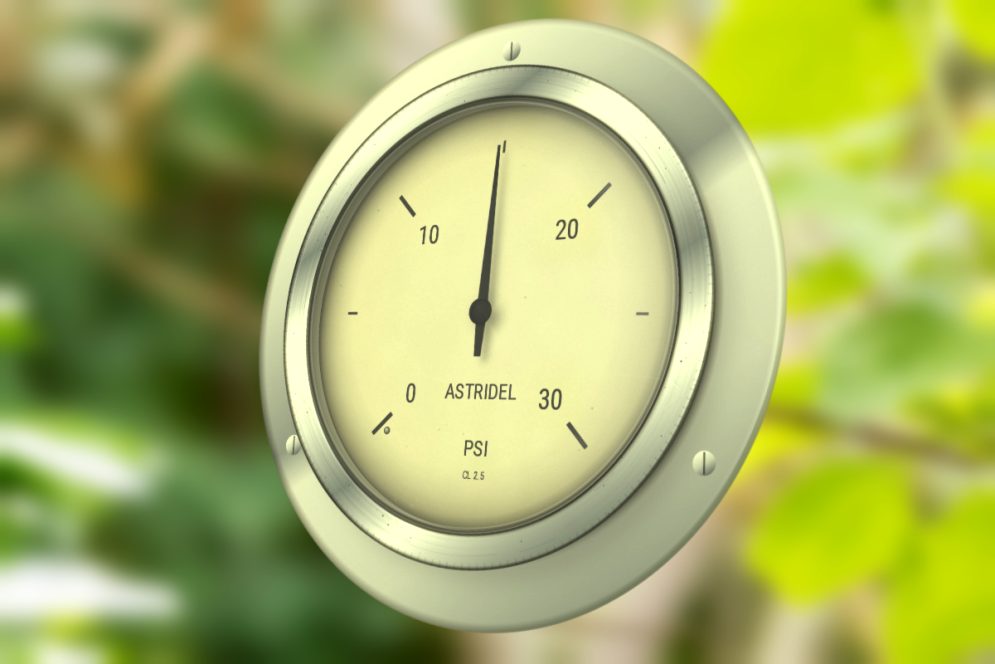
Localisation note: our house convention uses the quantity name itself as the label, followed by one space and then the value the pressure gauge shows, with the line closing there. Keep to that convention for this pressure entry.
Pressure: 15 psi
